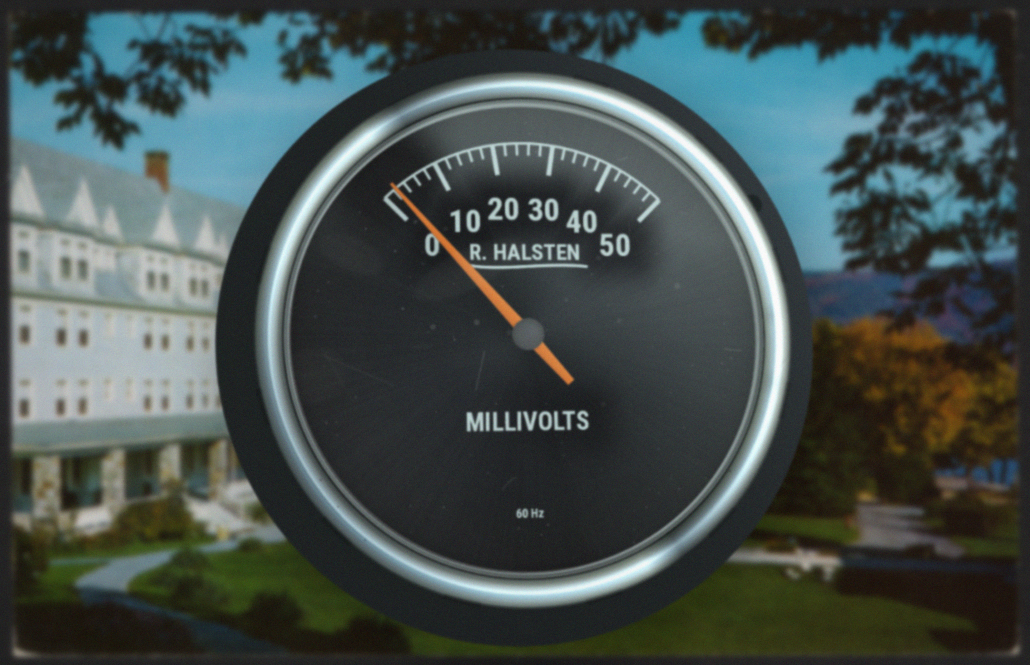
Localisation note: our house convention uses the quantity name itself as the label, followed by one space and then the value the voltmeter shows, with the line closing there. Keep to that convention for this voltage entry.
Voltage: 2 mV
